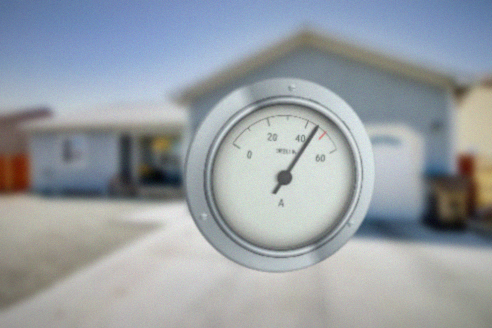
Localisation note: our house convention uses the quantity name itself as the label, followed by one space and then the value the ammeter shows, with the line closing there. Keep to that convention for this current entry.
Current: 45 A
